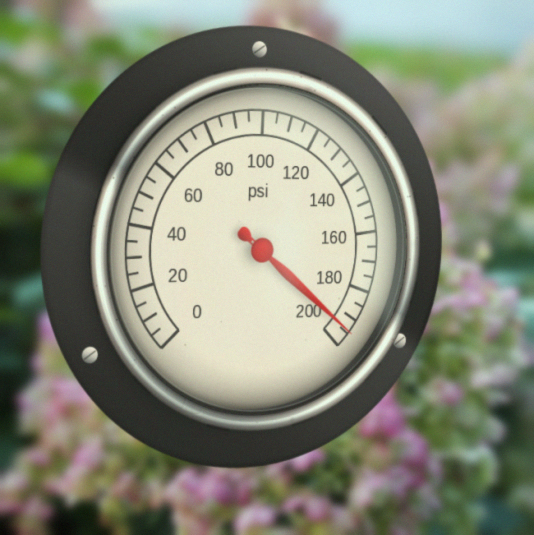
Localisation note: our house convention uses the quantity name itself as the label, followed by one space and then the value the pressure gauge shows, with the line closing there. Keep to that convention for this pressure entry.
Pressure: 195 psi
